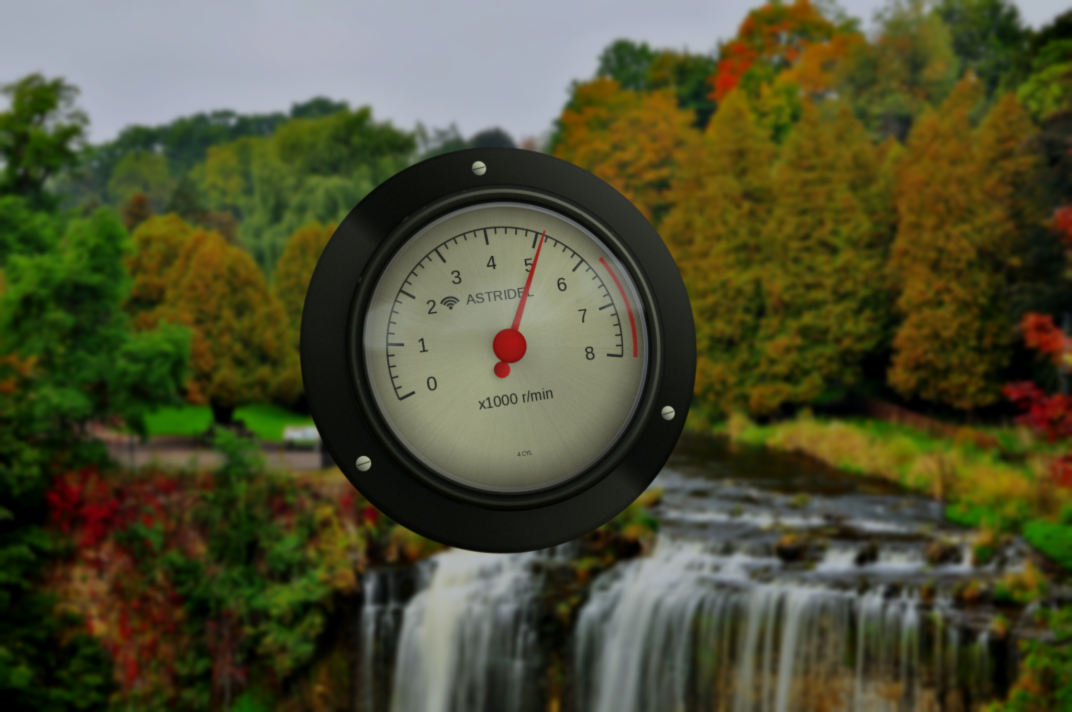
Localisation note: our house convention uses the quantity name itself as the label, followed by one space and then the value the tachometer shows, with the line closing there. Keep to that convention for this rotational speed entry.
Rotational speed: 5100 rpm
